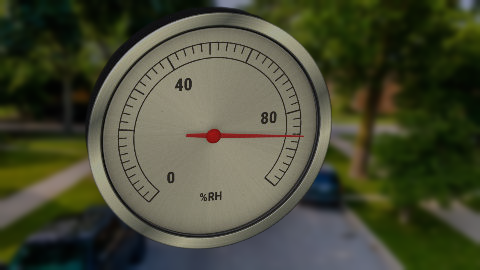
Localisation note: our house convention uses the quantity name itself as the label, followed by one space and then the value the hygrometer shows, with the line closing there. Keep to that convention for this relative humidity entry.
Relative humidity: 86 %
